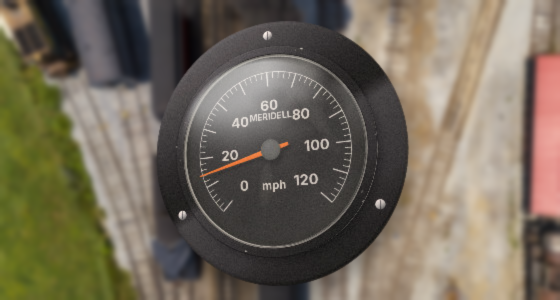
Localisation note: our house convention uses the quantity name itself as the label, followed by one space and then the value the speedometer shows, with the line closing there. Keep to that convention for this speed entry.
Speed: 14 mph
